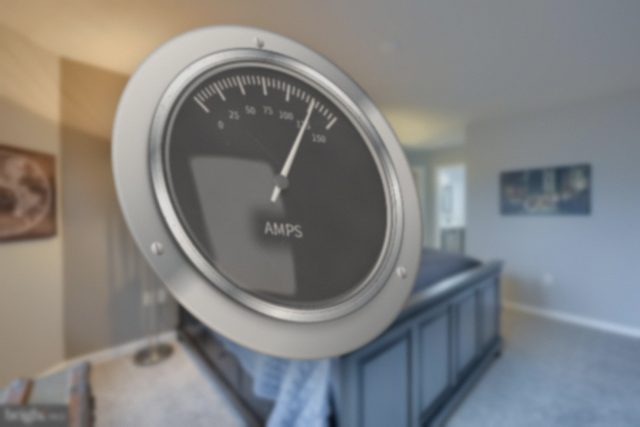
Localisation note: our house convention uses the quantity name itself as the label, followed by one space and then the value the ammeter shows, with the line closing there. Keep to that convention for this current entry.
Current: 125 A
